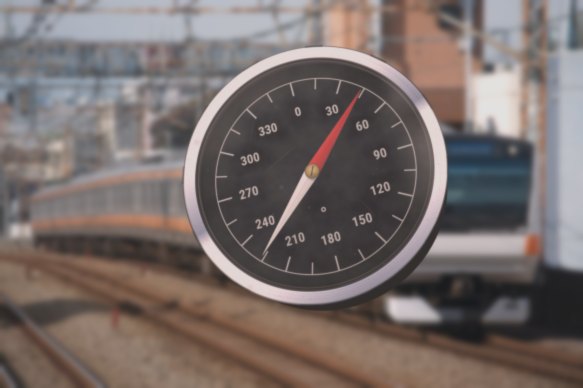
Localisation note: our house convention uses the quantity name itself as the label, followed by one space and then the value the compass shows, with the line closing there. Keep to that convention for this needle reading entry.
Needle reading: 45 °
